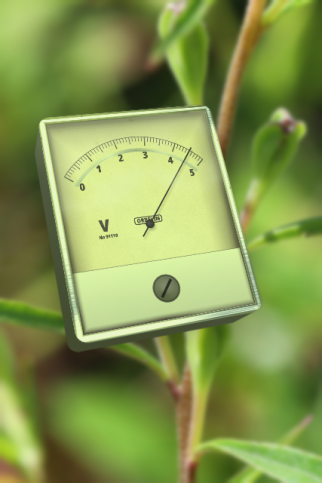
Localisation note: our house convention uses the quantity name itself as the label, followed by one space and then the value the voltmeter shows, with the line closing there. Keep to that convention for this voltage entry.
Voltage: 4.5 V
